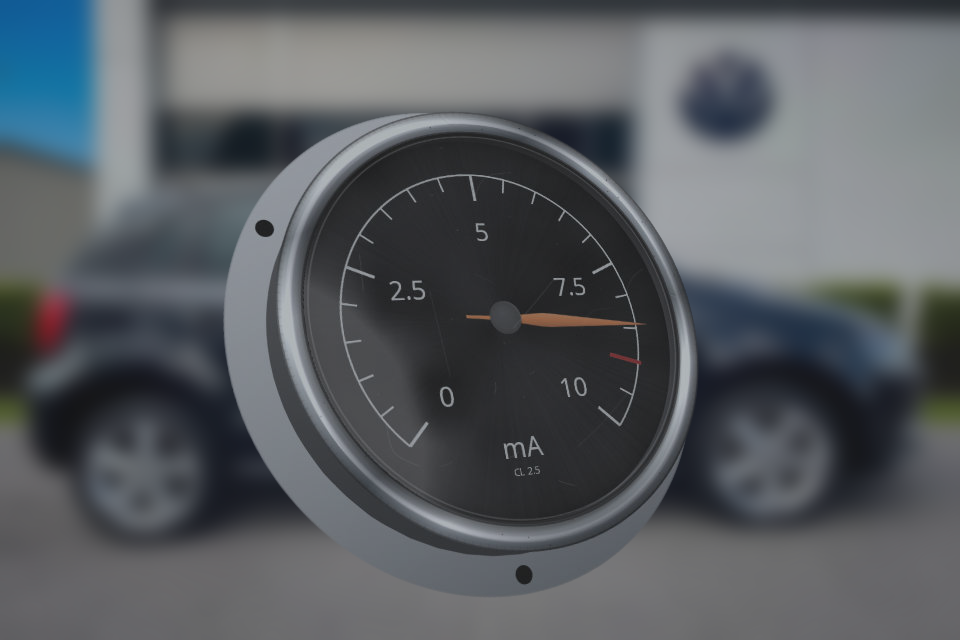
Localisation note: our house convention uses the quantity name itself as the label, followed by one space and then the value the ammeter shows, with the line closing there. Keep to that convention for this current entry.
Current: 8.5 mA
